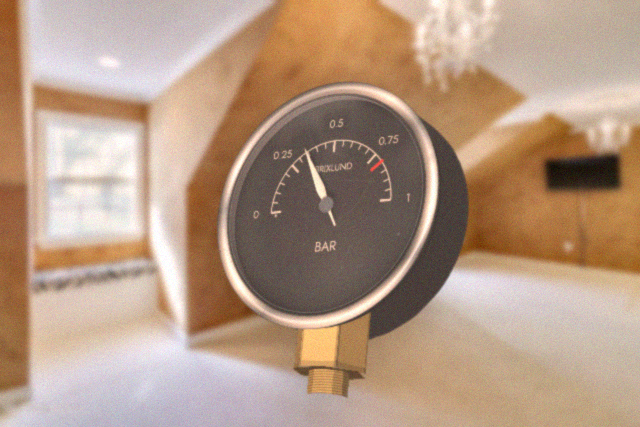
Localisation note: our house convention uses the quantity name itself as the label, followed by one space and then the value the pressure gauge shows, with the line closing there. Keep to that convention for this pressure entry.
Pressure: 0.35 bar
